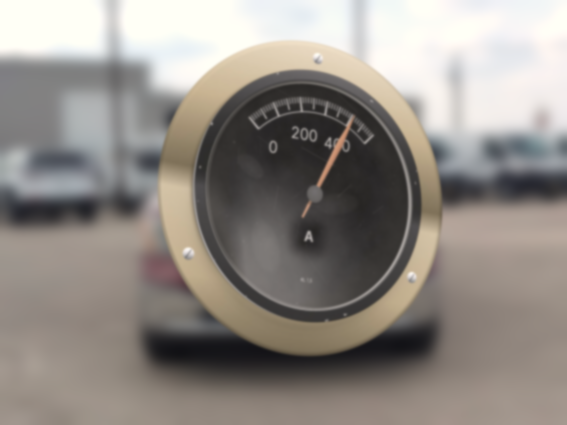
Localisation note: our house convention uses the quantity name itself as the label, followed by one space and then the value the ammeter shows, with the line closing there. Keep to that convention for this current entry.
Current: 400 A
